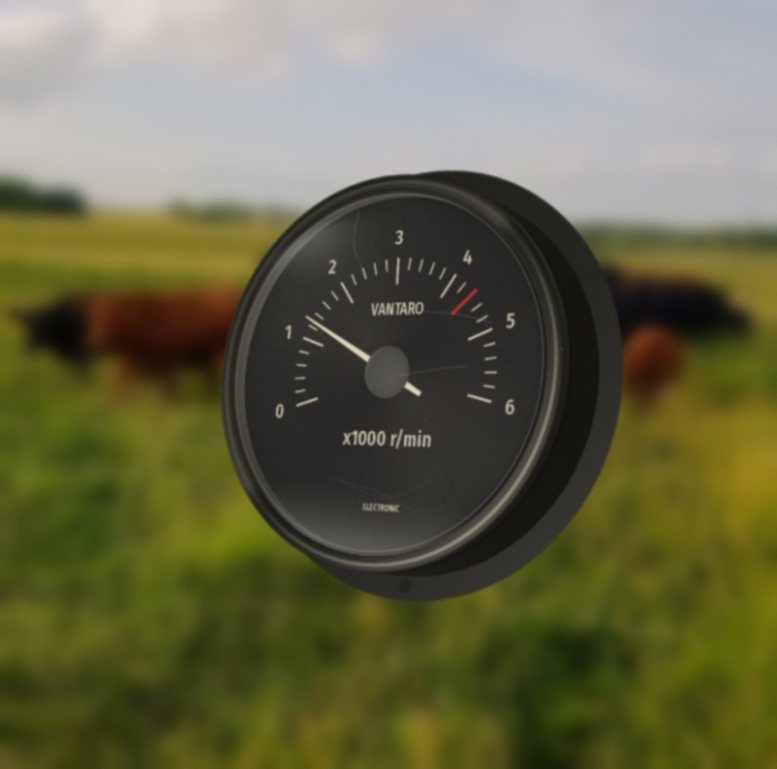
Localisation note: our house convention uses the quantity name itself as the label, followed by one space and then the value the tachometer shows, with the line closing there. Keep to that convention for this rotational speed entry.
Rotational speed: 1300 rpm
